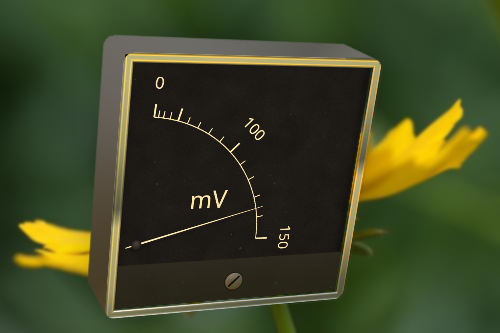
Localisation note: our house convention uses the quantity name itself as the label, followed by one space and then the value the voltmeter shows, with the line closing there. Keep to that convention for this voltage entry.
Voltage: 135 mV
